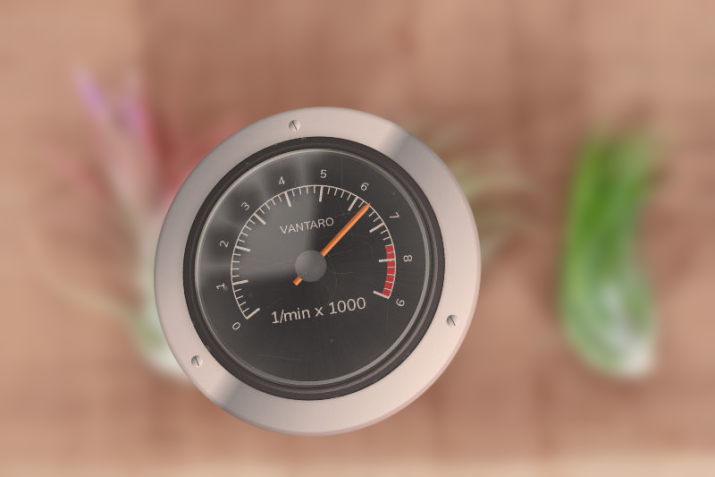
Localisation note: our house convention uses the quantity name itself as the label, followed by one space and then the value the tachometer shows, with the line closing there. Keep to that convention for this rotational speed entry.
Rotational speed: 6400 rpm
